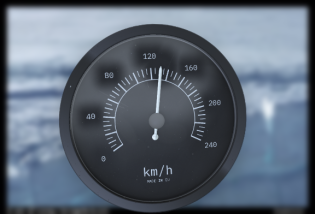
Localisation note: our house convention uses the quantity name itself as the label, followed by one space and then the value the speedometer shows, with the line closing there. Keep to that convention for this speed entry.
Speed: 130 km/h
